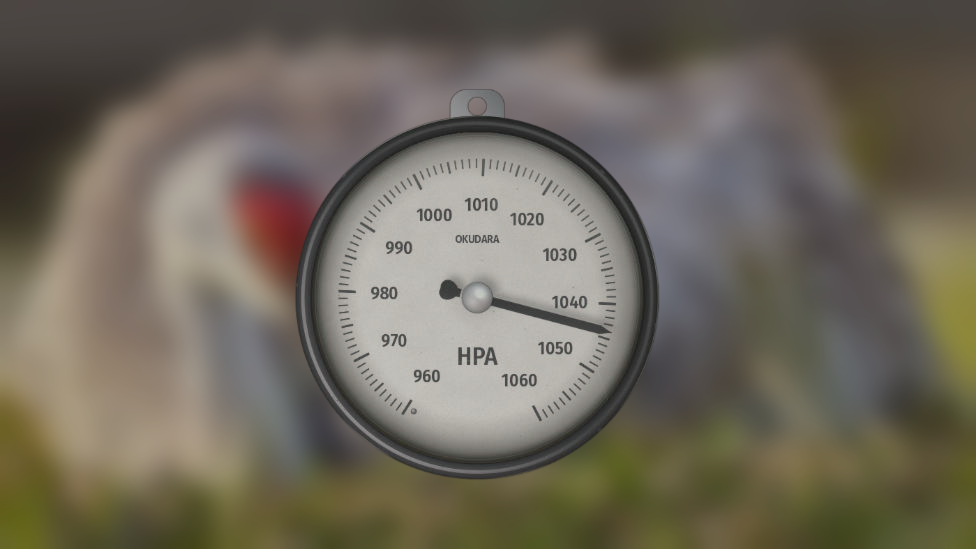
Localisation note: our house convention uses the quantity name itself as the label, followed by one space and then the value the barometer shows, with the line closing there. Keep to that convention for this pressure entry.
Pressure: 1044 hPa
